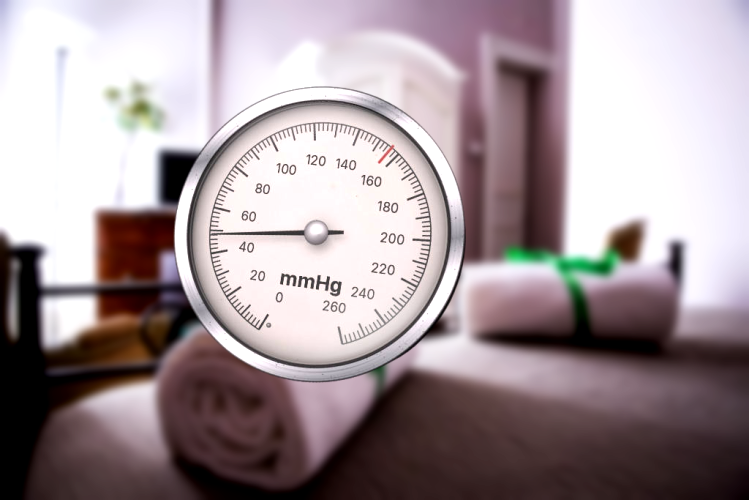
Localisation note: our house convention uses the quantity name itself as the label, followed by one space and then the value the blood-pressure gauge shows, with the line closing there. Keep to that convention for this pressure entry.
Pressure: 48 mmHg
